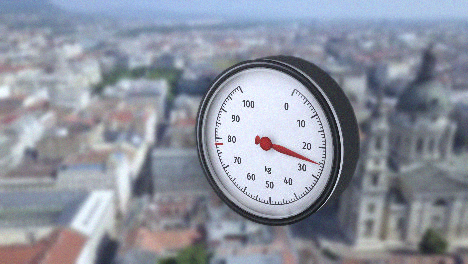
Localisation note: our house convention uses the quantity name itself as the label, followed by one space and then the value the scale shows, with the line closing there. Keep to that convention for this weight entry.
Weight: 25 kg
